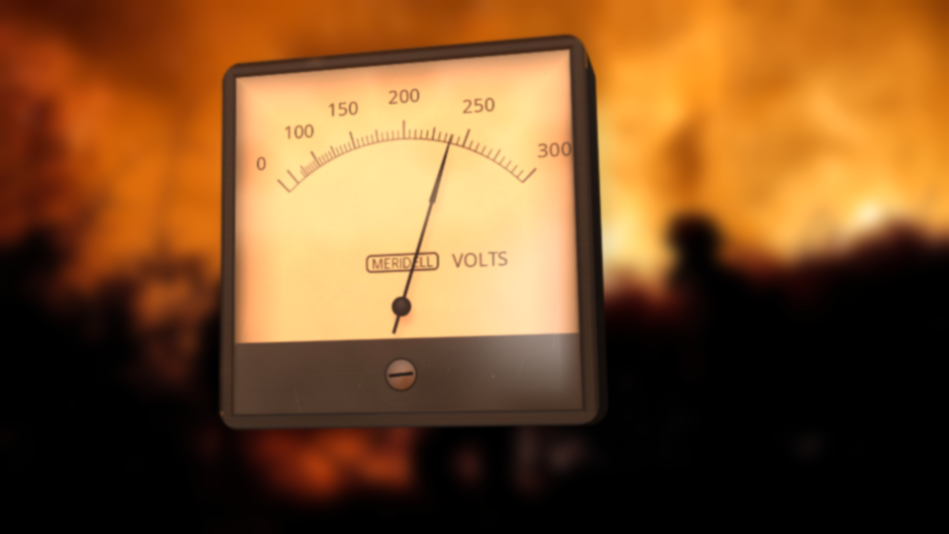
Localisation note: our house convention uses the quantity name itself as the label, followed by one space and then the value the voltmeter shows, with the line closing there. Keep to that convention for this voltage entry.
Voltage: 240 V
